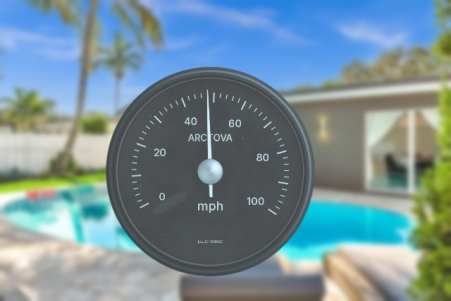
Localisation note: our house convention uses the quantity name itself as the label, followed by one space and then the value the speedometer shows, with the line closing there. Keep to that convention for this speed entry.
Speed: 48 mph
